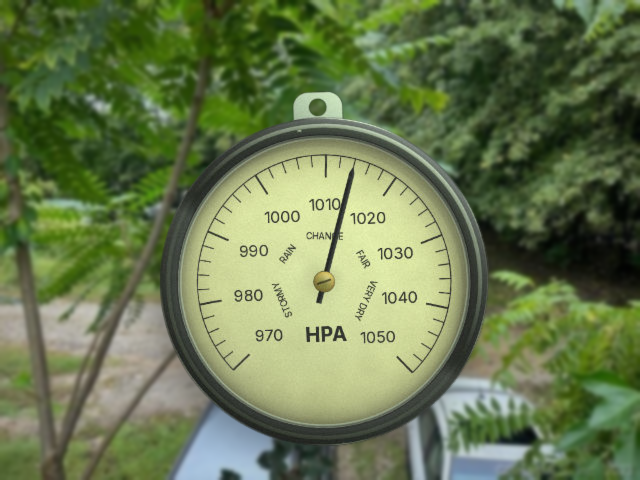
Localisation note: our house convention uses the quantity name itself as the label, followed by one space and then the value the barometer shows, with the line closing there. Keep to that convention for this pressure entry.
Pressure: 1014 hPa
